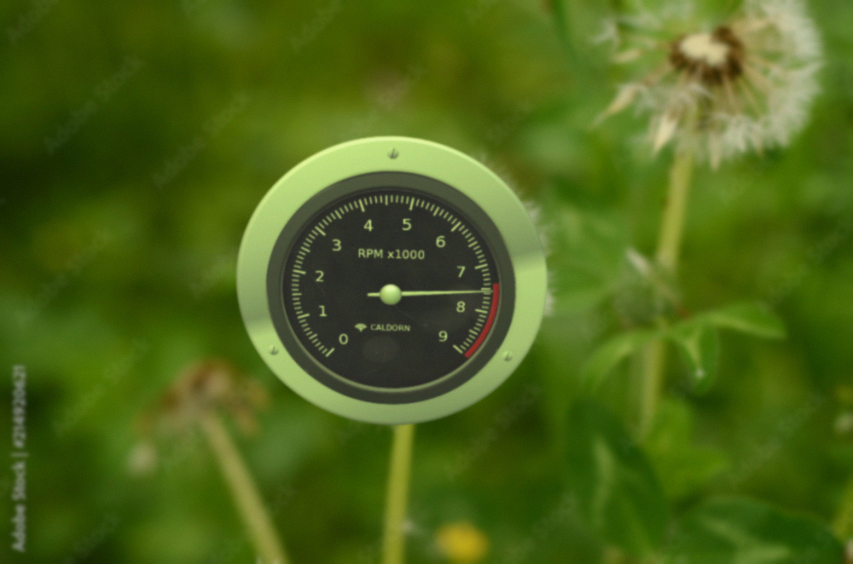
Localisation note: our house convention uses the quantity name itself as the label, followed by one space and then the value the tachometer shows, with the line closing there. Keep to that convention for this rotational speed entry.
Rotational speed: 7500 rpm
